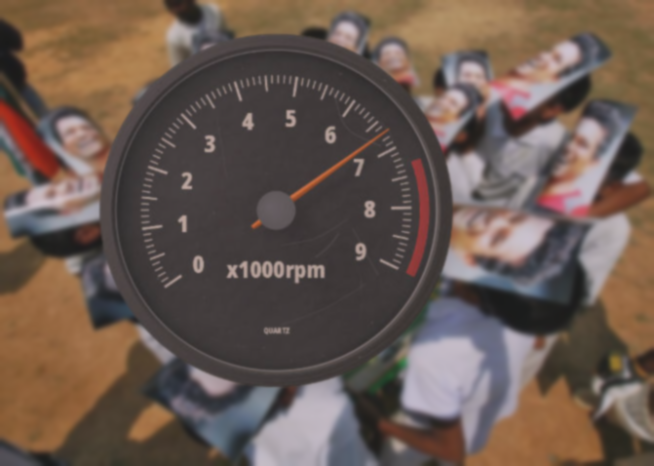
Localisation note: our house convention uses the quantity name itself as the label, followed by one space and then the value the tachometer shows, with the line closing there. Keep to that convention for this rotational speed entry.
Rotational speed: 6700 rpm
